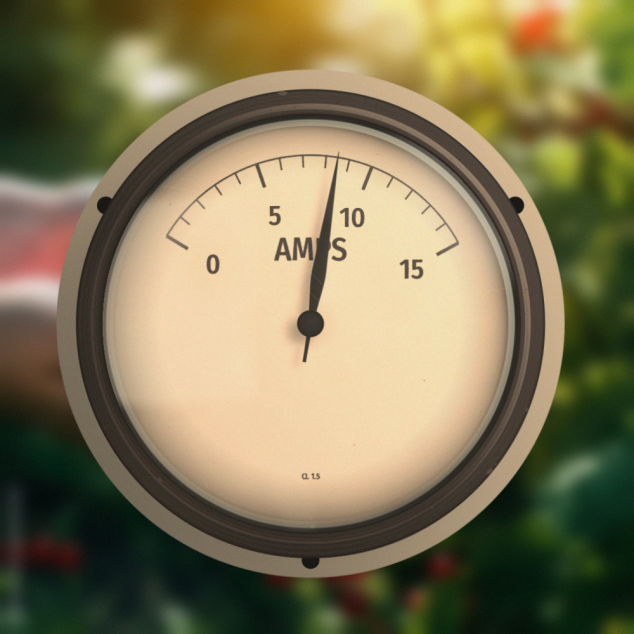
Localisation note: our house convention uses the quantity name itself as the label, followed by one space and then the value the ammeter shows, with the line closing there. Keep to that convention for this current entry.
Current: 8.5 A
